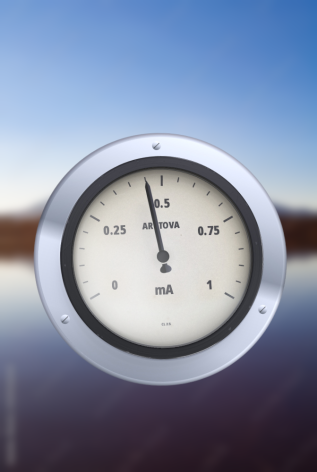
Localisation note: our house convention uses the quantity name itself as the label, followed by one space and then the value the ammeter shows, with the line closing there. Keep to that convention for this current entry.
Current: 0.45 mA
